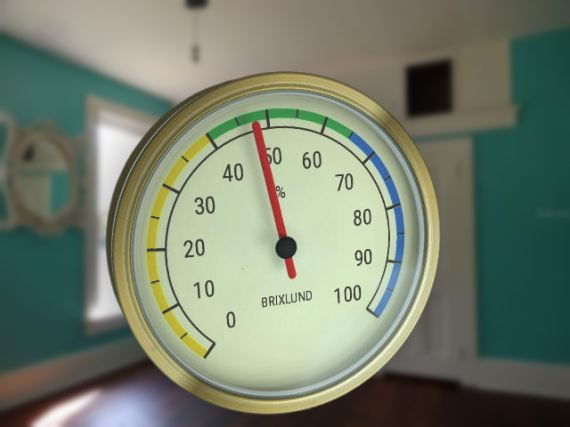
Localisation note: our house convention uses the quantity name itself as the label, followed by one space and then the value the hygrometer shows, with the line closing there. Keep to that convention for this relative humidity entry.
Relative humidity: 47.5 %
